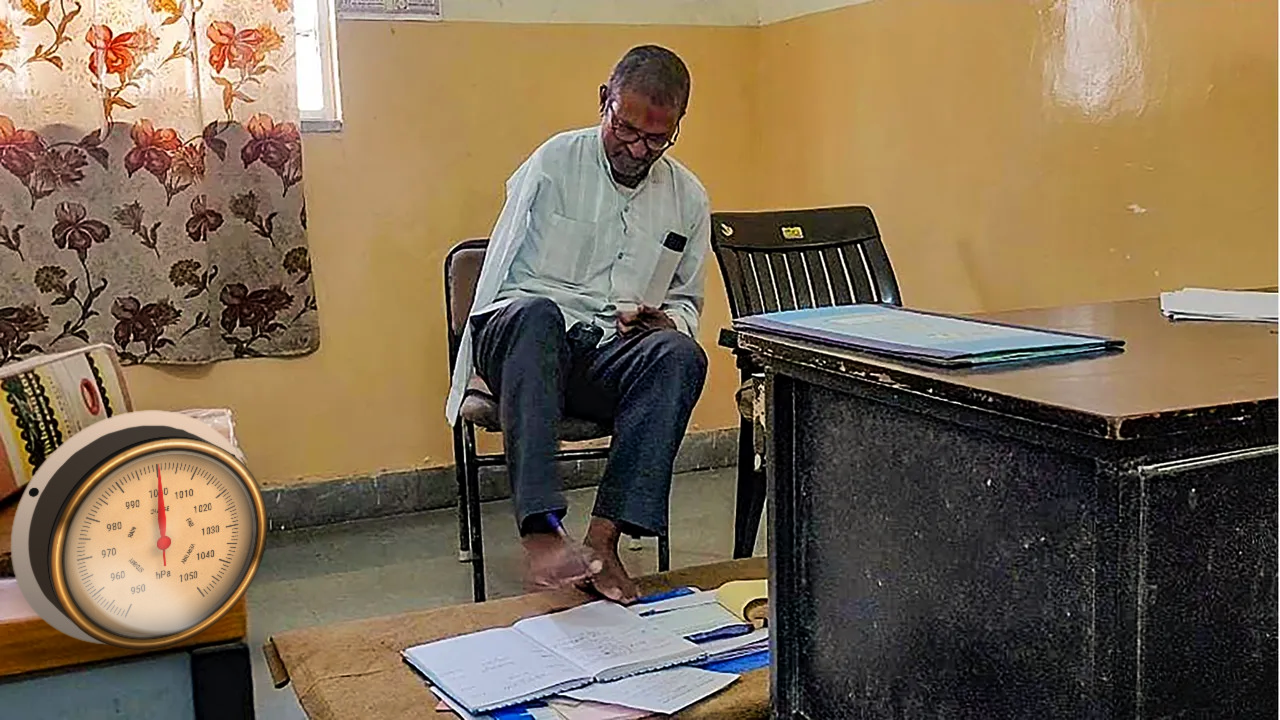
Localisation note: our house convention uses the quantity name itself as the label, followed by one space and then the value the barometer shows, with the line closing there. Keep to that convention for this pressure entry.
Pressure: 1000 hPa
